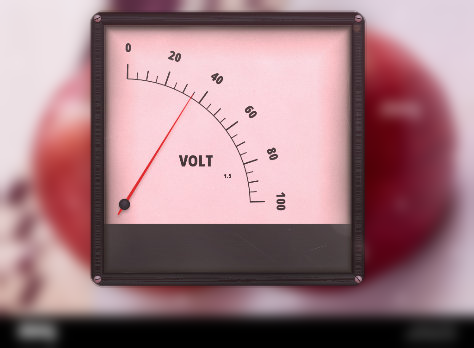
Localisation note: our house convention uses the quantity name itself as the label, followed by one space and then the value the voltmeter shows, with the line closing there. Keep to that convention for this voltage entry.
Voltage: 35 V
